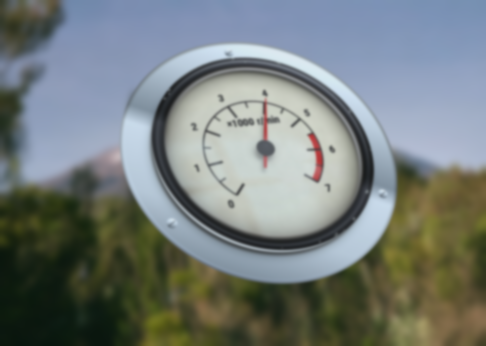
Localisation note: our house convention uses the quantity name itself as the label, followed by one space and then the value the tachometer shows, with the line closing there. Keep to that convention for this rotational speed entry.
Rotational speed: 4000 rpm
